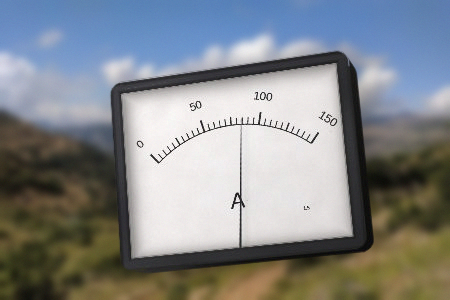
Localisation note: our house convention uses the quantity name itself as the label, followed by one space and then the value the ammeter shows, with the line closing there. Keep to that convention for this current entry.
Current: 85 A
